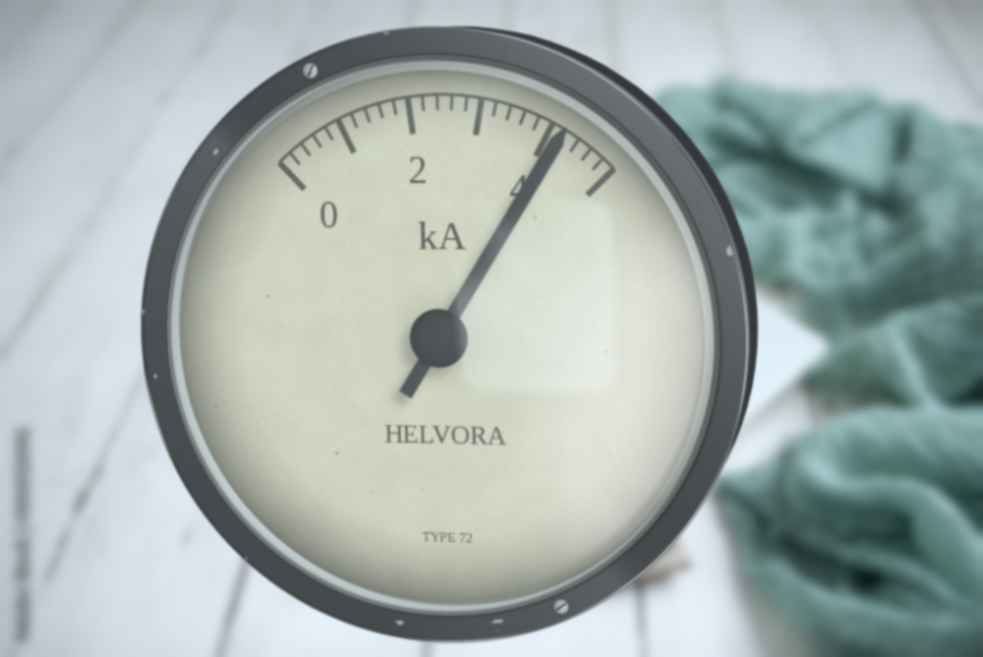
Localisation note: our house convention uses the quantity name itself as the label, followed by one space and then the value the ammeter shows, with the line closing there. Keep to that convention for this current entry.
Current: 4.2 kA
